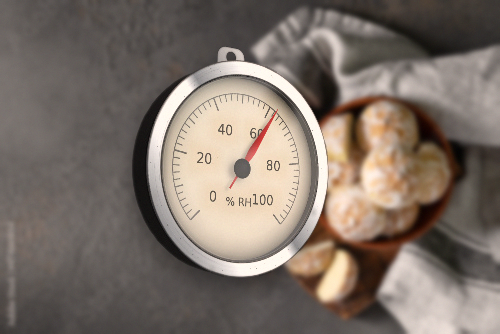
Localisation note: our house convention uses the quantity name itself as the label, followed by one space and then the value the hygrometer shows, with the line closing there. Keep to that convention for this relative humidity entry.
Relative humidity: 62 %
